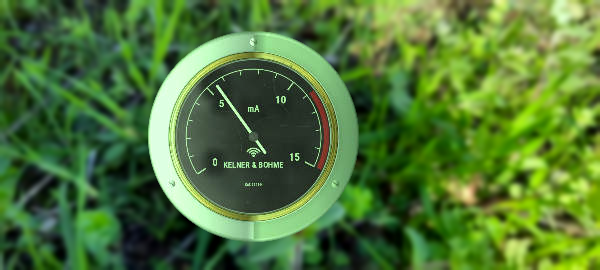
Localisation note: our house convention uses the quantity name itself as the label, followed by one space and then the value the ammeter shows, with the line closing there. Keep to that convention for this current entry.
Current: 5.5 mA
